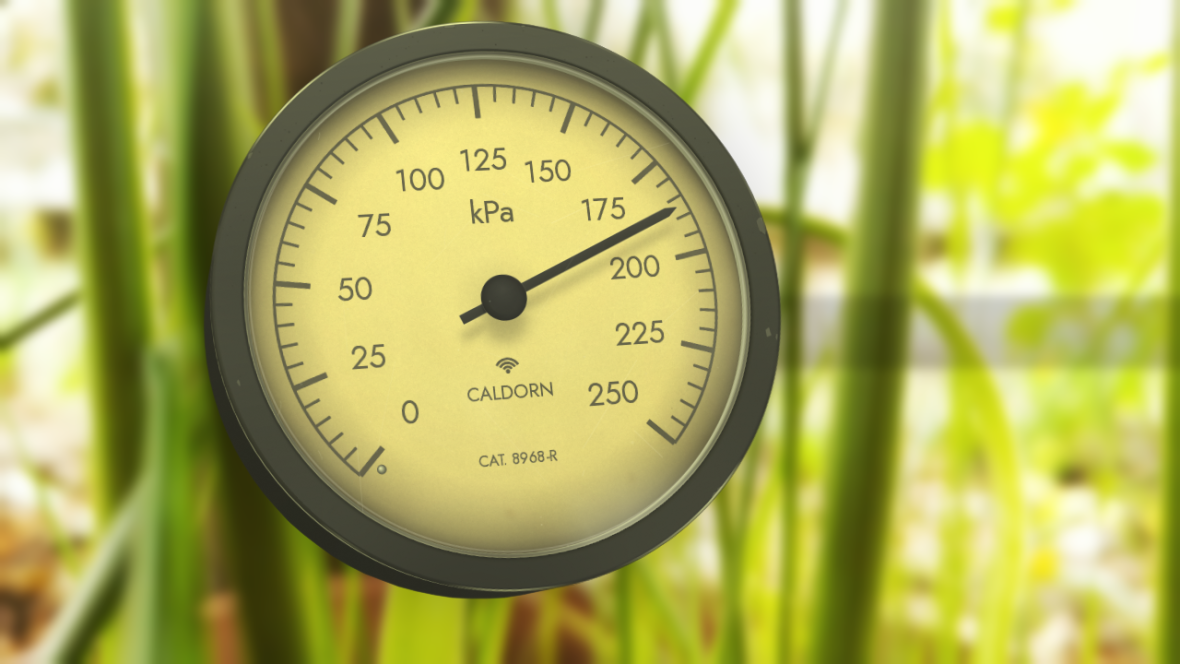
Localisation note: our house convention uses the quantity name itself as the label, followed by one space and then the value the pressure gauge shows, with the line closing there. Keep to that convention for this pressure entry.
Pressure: 187.5 kPa
